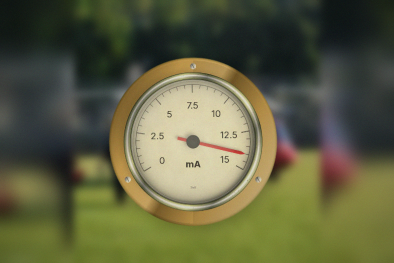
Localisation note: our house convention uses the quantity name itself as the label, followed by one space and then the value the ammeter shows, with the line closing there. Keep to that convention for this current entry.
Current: 14 mA
